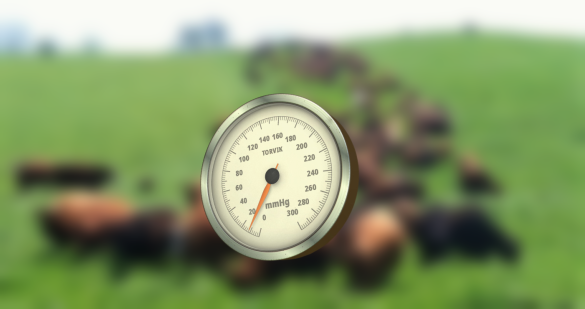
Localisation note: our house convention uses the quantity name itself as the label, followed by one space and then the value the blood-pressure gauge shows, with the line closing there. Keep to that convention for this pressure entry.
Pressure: 10 mmHg
